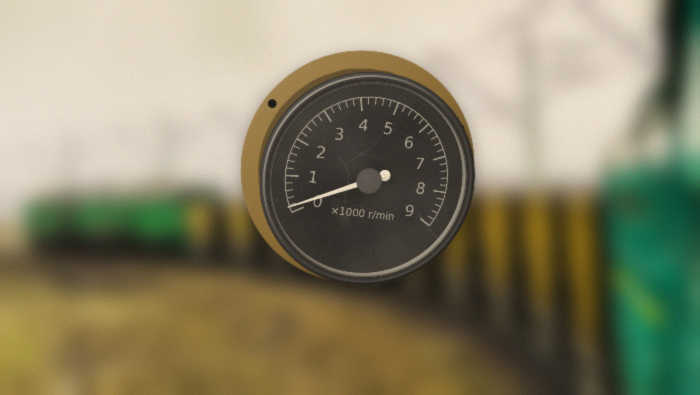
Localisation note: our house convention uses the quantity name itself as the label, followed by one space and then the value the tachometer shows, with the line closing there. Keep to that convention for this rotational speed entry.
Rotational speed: 200 rpm
